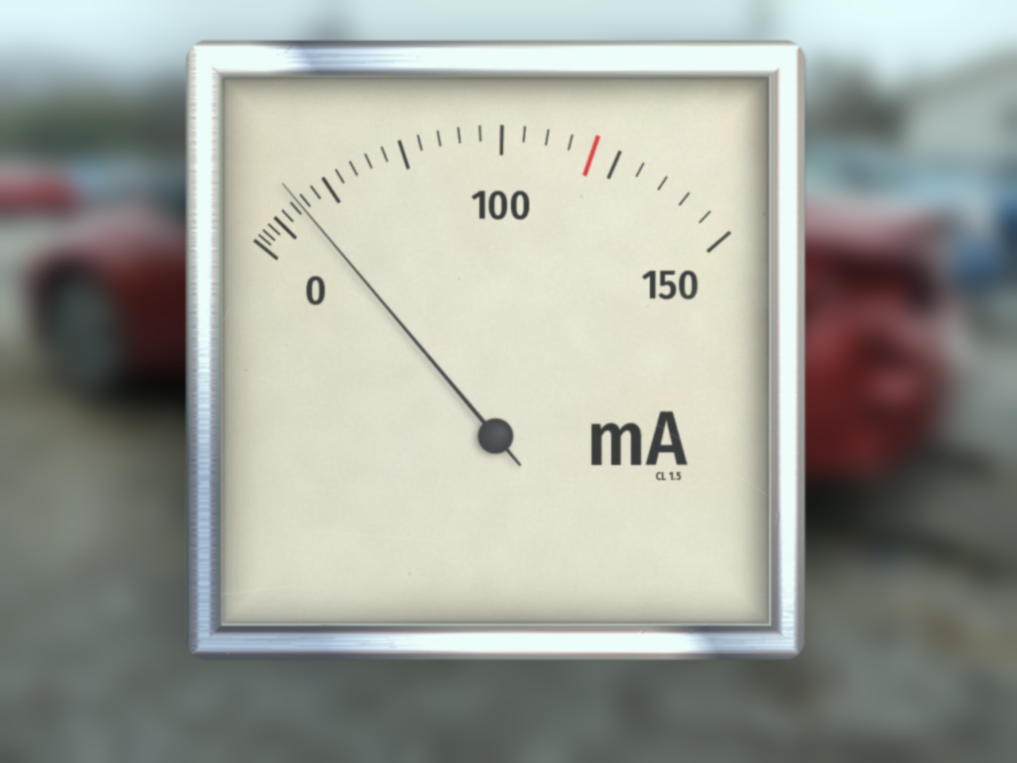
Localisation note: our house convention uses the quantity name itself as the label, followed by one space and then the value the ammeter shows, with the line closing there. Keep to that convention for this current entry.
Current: 37.5 mA
